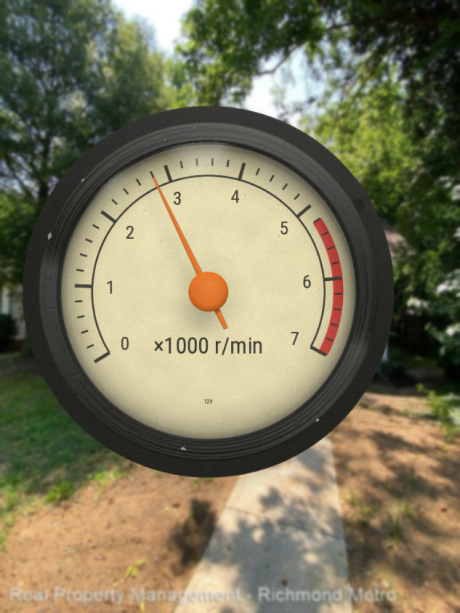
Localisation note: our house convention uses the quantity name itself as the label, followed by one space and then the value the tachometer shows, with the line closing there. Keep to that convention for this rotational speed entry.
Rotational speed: 2800 rpm
